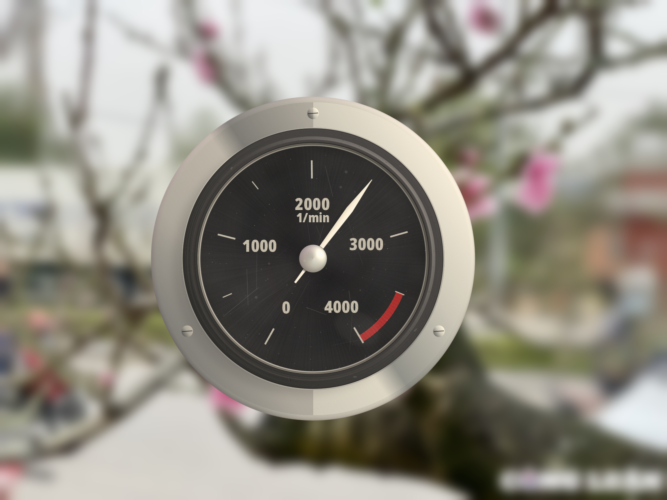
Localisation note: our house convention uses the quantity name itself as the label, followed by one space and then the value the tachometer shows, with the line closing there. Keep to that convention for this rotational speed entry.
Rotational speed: 2500 rpm
